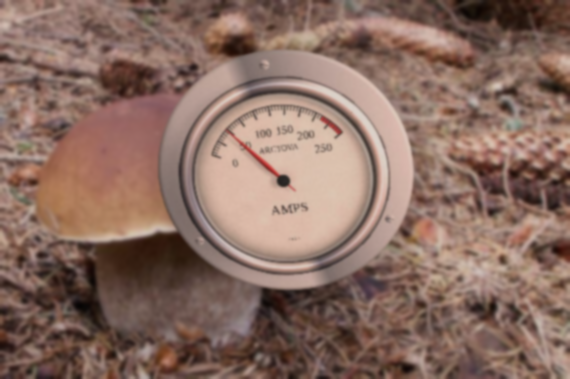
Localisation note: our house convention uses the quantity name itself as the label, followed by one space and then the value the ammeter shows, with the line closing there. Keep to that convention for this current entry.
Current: 50 A
